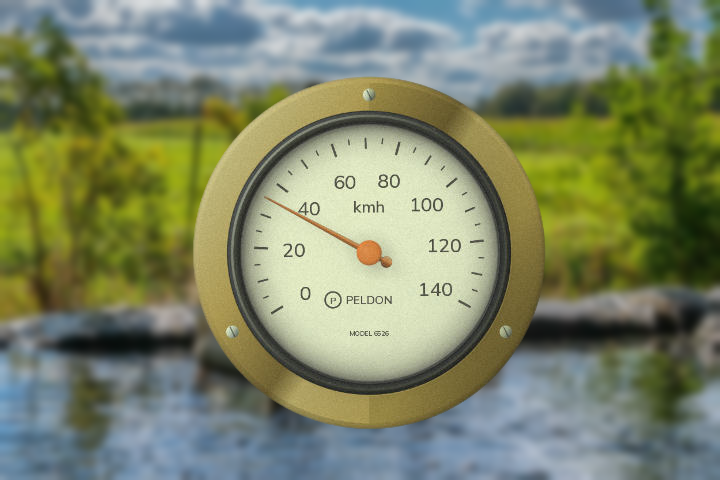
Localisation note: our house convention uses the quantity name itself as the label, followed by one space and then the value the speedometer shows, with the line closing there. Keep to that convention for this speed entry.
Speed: 35 km/h
